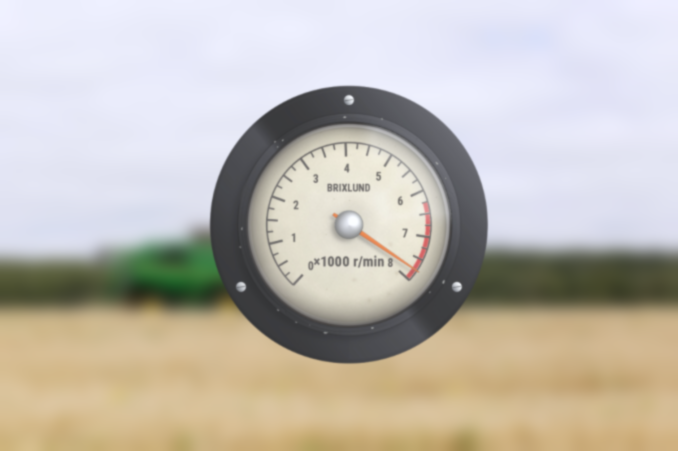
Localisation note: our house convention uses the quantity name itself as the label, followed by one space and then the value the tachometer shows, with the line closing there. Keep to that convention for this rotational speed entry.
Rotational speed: 7750 rpm
